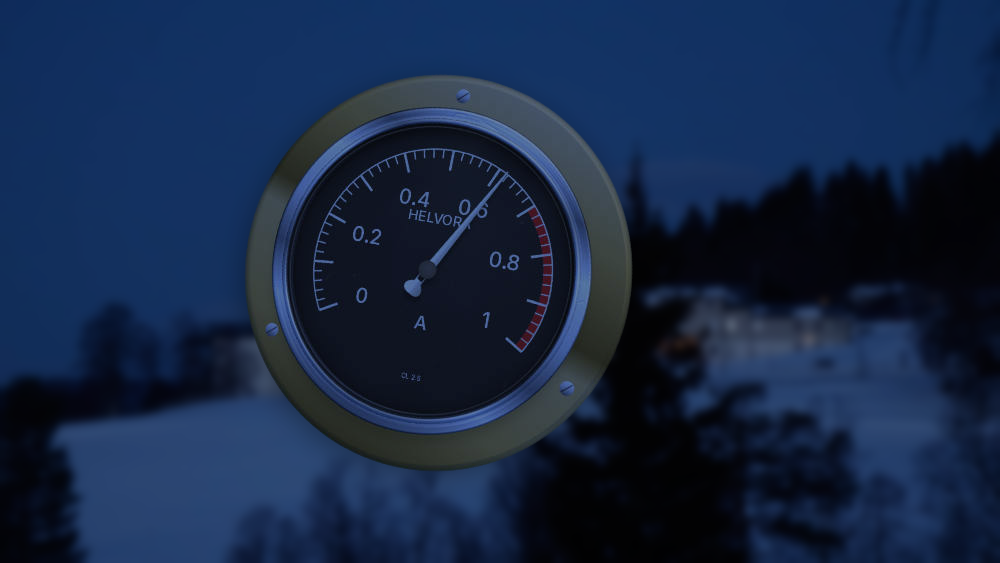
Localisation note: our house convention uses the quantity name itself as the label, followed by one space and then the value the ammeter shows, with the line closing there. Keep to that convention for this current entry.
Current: 0.62 A
